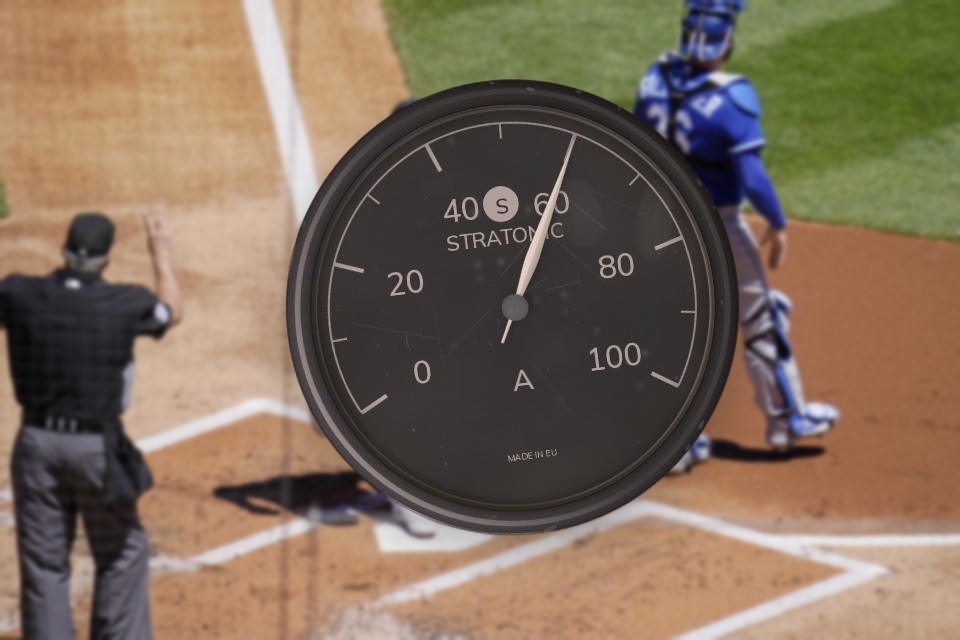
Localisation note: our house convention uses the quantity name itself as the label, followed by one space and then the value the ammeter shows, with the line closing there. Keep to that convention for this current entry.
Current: 60 A
